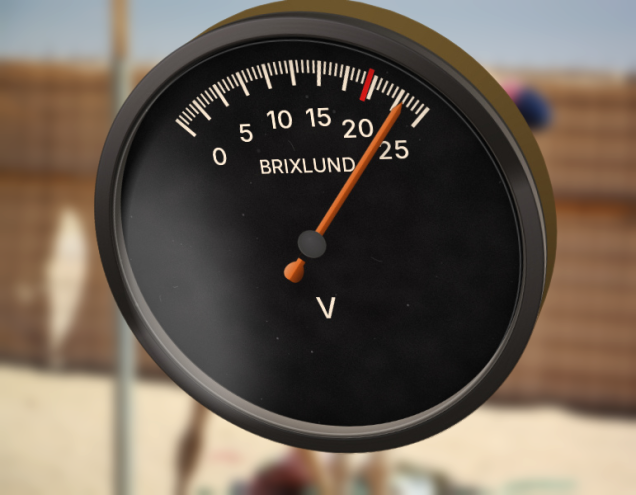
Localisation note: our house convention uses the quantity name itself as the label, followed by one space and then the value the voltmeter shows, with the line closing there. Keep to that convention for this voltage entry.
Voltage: 23 V
